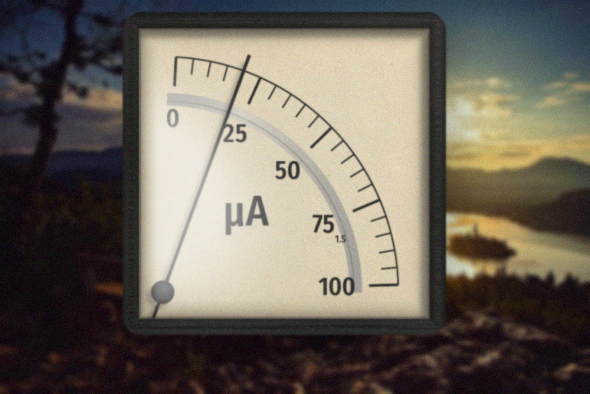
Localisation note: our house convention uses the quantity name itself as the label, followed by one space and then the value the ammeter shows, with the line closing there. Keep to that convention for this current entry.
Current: 20 µA
